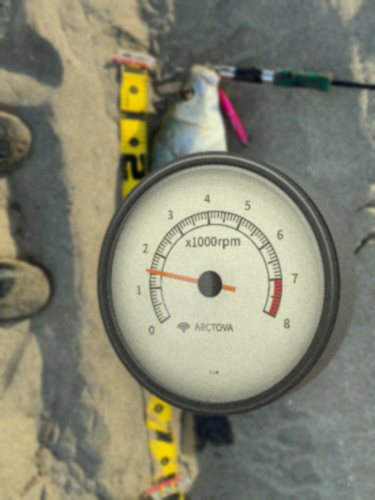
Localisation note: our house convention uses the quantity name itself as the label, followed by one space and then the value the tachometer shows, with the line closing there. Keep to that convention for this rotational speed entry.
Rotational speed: 1500 rpm
